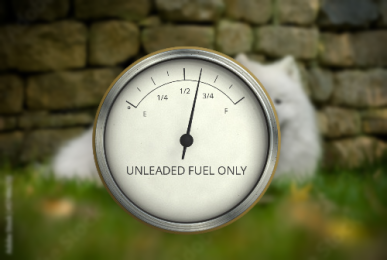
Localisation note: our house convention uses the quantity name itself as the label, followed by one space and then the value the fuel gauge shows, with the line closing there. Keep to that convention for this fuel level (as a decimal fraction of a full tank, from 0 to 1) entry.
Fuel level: 0.625
